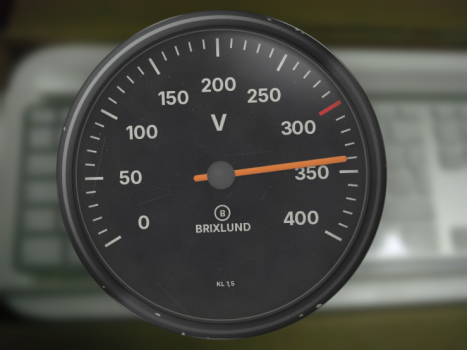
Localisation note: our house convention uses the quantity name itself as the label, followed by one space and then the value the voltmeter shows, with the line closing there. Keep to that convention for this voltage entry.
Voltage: 340 V
